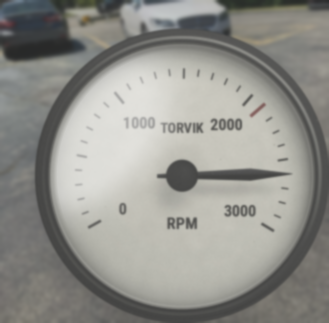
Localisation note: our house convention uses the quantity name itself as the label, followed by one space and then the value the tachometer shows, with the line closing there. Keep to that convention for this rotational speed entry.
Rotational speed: 2600 rpm
